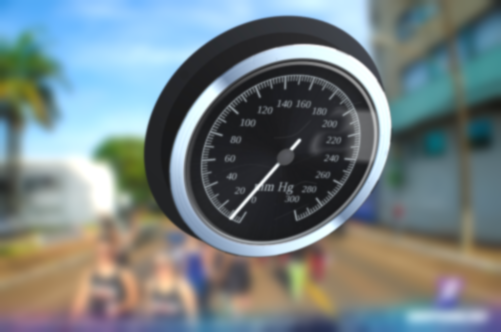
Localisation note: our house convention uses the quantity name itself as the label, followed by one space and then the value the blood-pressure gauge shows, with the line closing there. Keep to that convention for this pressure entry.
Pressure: 10 mmHg
